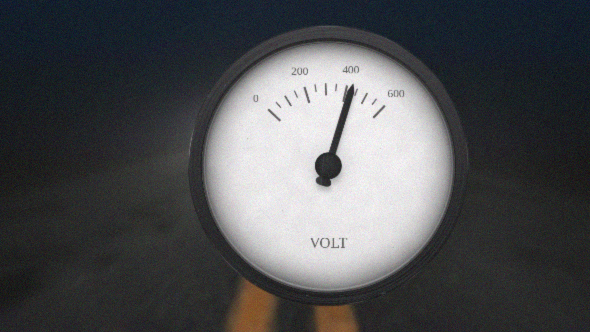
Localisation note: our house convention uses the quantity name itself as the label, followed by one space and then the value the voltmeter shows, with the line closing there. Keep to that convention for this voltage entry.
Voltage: 425 V
